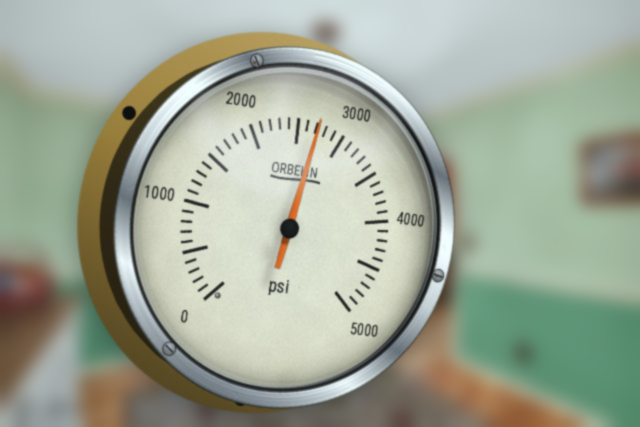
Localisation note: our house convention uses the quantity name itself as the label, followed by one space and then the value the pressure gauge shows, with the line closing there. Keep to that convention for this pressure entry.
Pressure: 2700 psi
